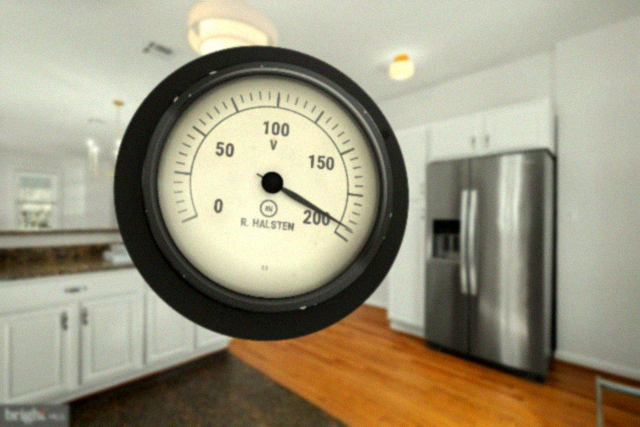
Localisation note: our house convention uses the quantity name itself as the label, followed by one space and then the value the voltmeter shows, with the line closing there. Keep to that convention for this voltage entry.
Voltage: 195 V
